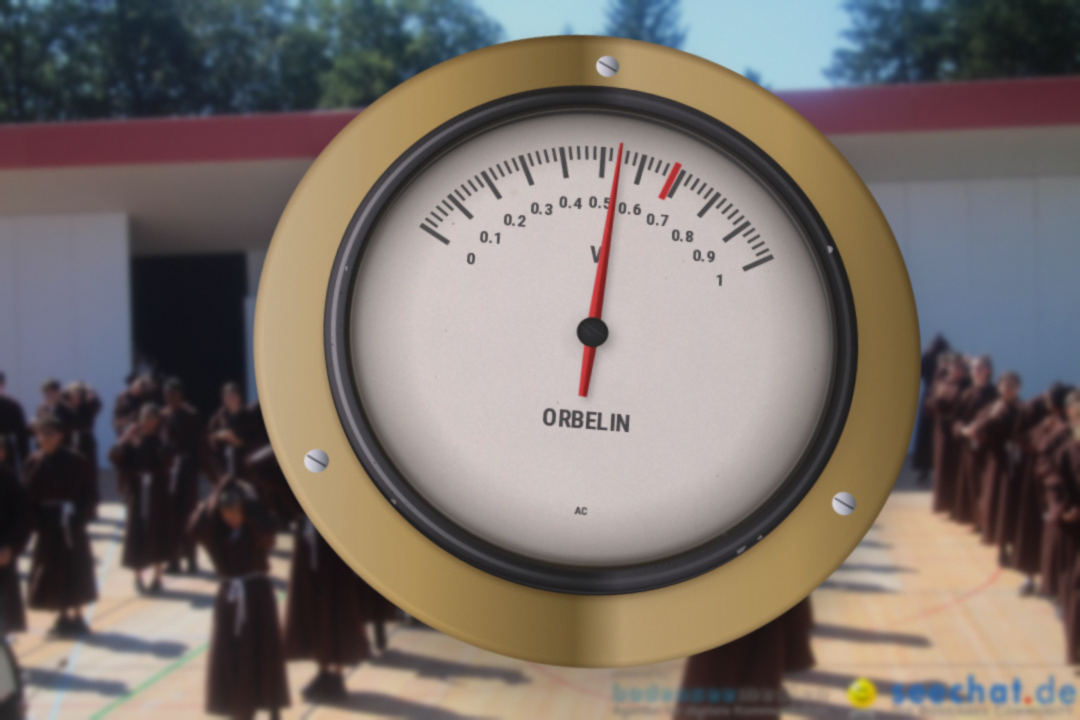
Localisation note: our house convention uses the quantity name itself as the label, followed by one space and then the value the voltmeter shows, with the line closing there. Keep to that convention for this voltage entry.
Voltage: 0.54 V
